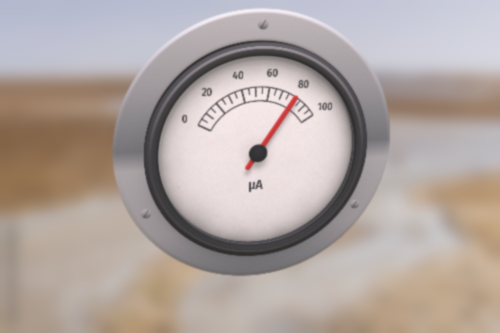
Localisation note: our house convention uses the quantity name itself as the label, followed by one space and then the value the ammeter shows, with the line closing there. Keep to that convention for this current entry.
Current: 80 µA
